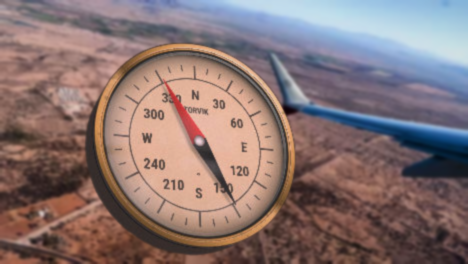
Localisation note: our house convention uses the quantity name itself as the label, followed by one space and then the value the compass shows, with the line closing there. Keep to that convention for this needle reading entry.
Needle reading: 330 °
